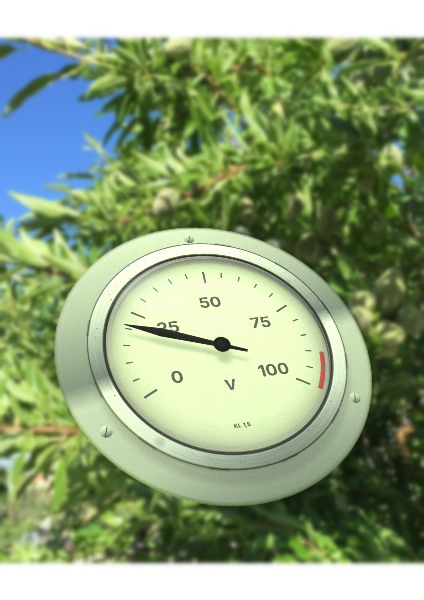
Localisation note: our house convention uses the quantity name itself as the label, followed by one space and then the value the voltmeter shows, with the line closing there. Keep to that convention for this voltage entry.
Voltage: 20 V
